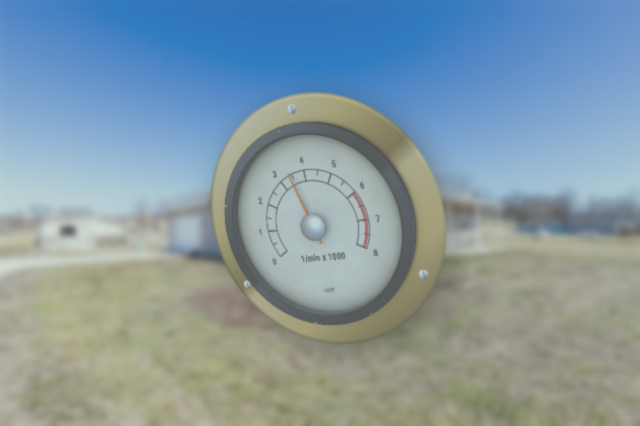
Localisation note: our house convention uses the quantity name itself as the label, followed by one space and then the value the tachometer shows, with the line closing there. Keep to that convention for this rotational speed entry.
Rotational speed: 3500 rpm
